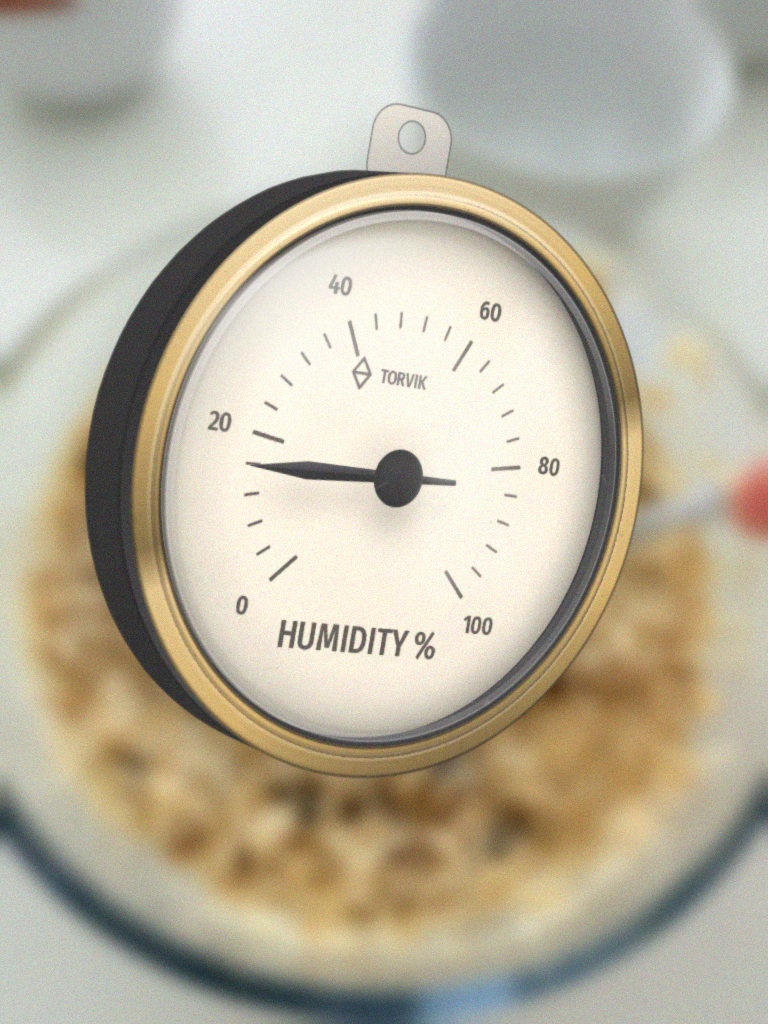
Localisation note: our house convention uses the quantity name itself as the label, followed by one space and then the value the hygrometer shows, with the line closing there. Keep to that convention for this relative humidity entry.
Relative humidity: 16 %
